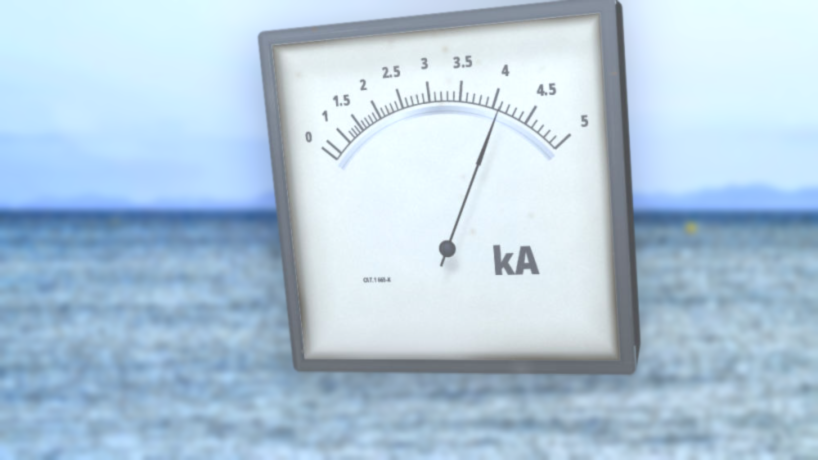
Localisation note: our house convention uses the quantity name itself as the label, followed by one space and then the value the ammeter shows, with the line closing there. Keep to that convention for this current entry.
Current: 4.1 kA
